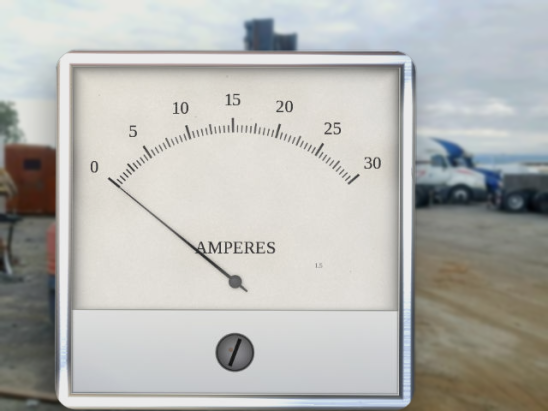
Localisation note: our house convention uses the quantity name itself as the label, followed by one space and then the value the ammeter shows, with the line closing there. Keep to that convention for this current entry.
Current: 0 A
